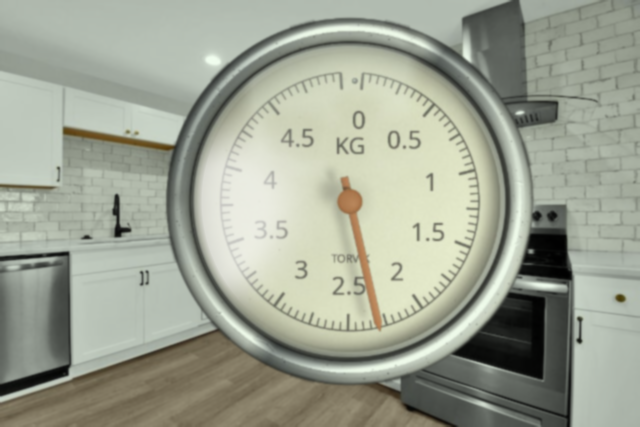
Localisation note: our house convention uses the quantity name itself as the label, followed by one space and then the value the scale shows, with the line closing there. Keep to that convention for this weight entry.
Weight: 2.3 kg
